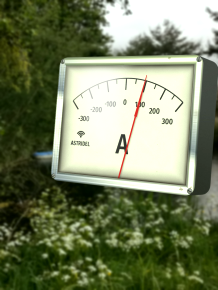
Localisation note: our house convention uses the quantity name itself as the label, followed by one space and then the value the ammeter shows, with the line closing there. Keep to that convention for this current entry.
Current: 100 A
